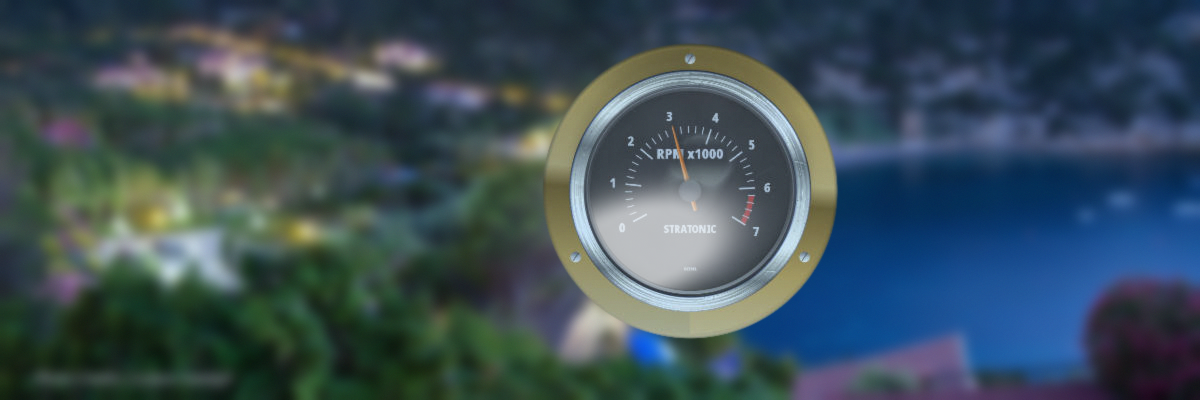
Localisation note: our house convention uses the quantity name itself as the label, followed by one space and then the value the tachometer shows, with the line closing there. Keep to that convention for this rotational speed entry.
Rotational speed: 3000 rpm
